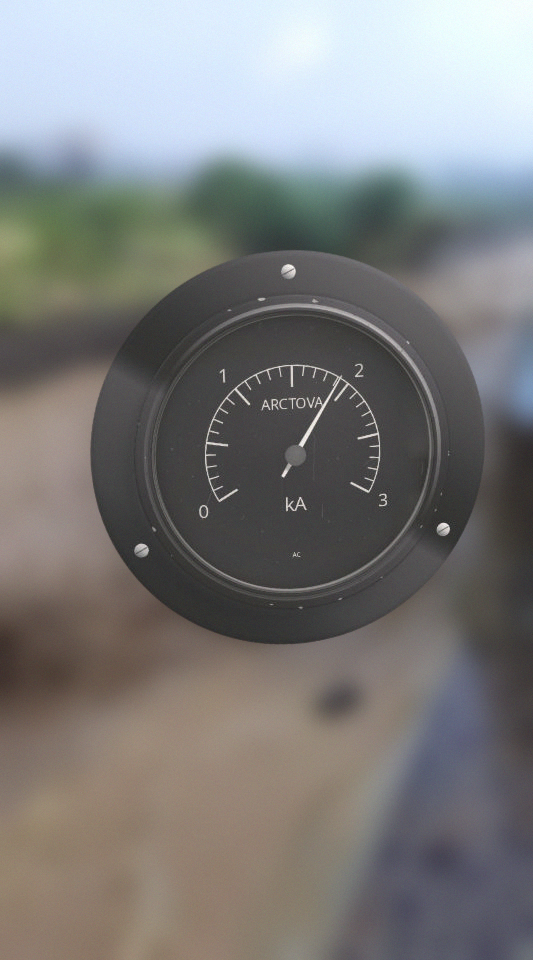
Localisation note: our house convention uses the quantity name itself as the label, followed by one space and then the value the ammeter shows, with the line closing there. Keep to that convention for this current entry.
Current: 1.9 kA
